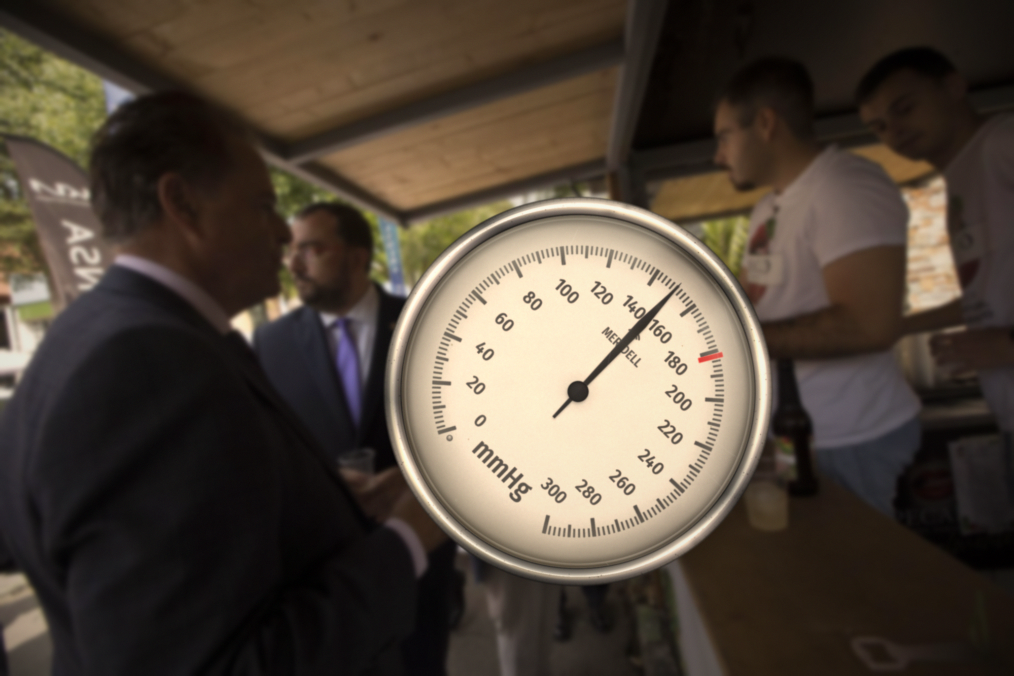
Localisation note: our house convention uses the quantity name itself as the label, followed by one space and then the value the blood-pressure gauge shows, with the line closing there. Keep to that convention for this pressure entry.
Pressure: 150 mmHg
